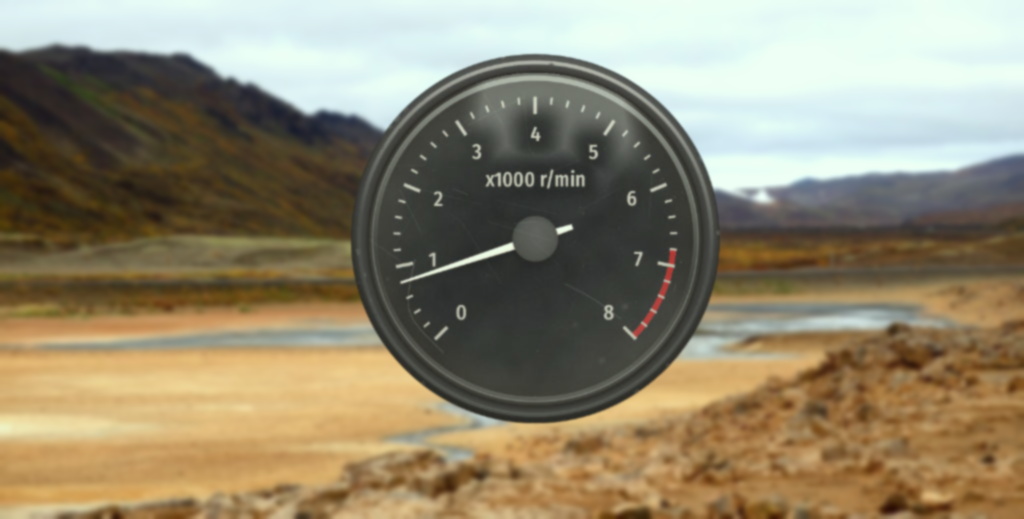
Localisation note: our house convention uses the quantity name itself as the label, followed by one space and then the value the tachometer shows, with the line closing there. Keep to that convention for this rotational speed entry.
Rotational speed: 800 rpm
